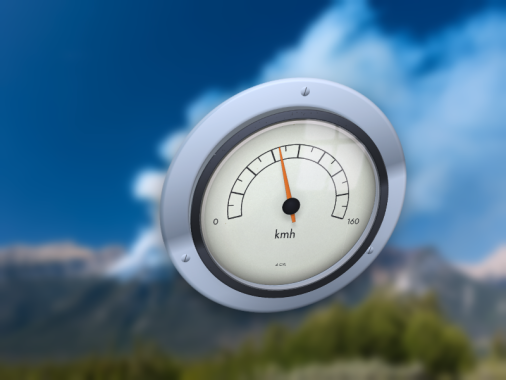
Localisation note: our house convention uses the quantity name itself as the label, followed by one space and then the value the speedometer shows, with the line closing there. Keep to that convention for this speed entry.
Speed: 65 km/h
